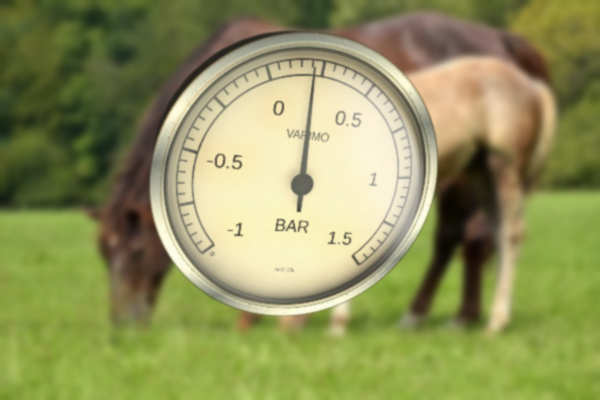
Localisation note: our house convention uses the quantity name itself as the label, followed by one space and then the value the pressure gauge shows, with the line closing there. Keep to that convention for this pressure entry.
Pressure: 0.2 bar
